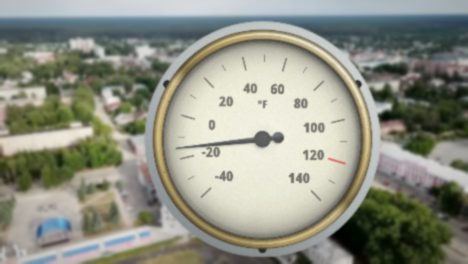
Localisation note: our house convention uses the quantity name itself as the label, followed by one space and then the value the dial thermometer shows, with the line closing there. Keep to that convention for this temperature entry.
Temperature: -15 °F
